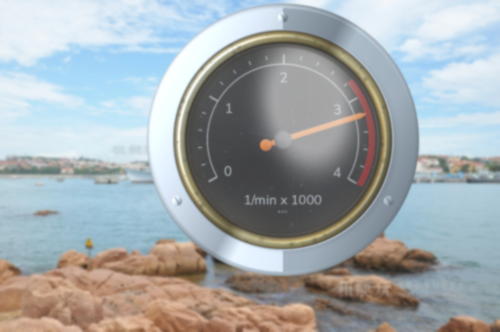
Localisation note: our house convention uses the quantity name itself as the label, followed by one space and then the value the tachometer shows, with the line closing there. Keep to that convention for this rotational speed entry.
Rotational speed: 3200 rpm
